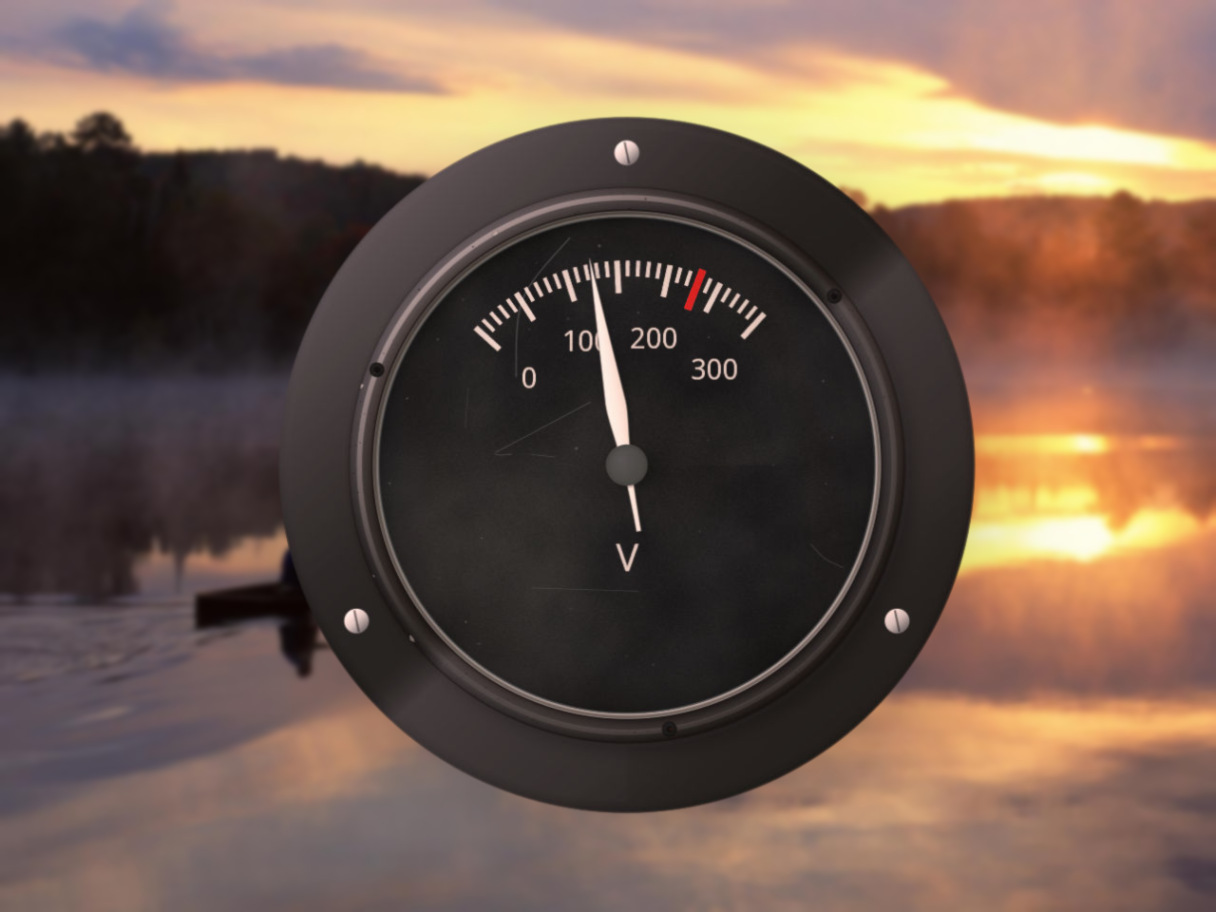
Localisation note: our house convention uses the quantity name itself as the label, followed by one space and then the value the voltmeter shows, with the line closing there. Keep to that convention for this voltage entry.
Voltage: 125 V
